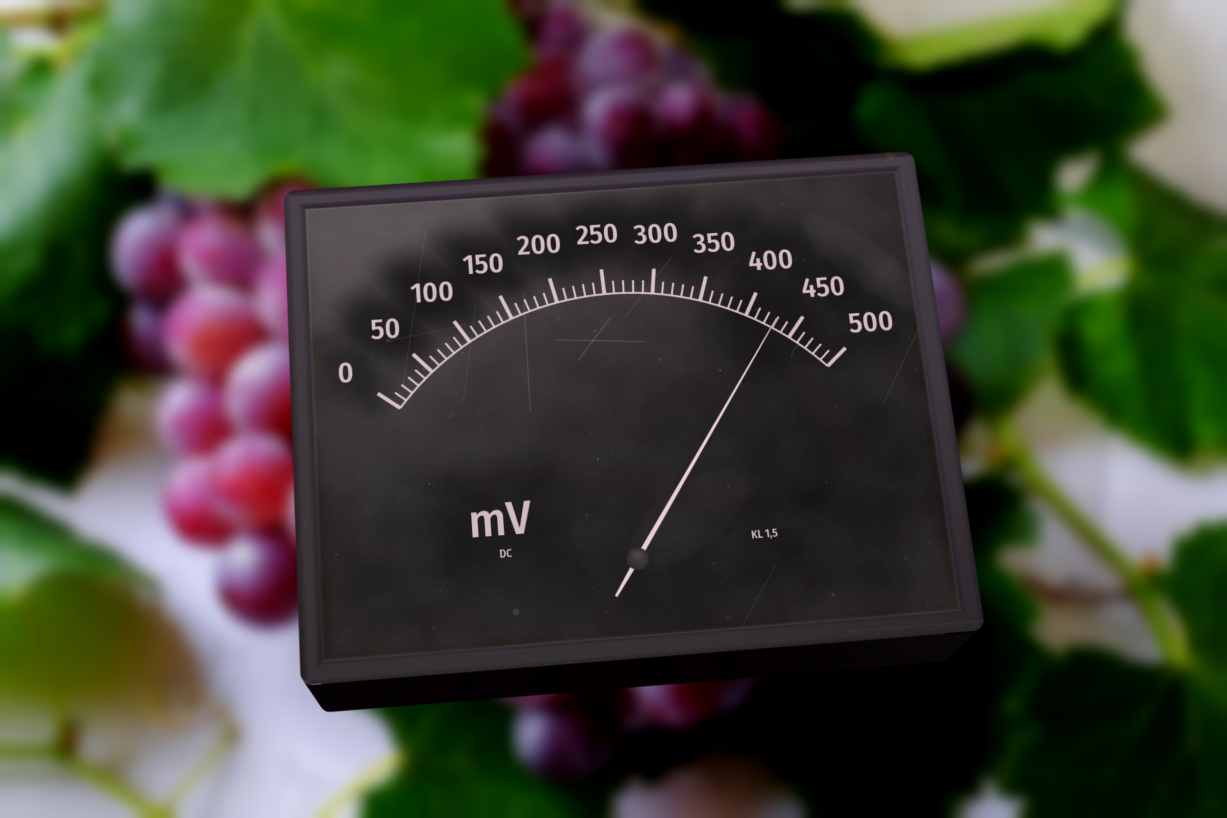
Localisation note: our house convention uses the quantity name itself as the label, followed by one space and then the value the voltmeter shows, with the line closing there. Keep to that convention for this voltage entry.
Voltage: 430 mV
